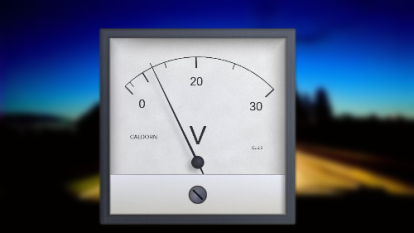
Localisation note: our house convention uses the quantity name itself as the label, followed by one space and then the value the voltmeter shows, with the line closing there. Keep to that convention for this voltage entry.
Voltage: 12.5 V
